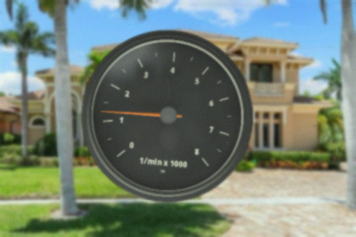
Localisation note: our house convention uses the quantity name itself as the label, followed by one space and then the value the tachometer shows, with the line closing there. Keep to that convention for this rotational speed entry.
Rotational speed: 1250 rpm
